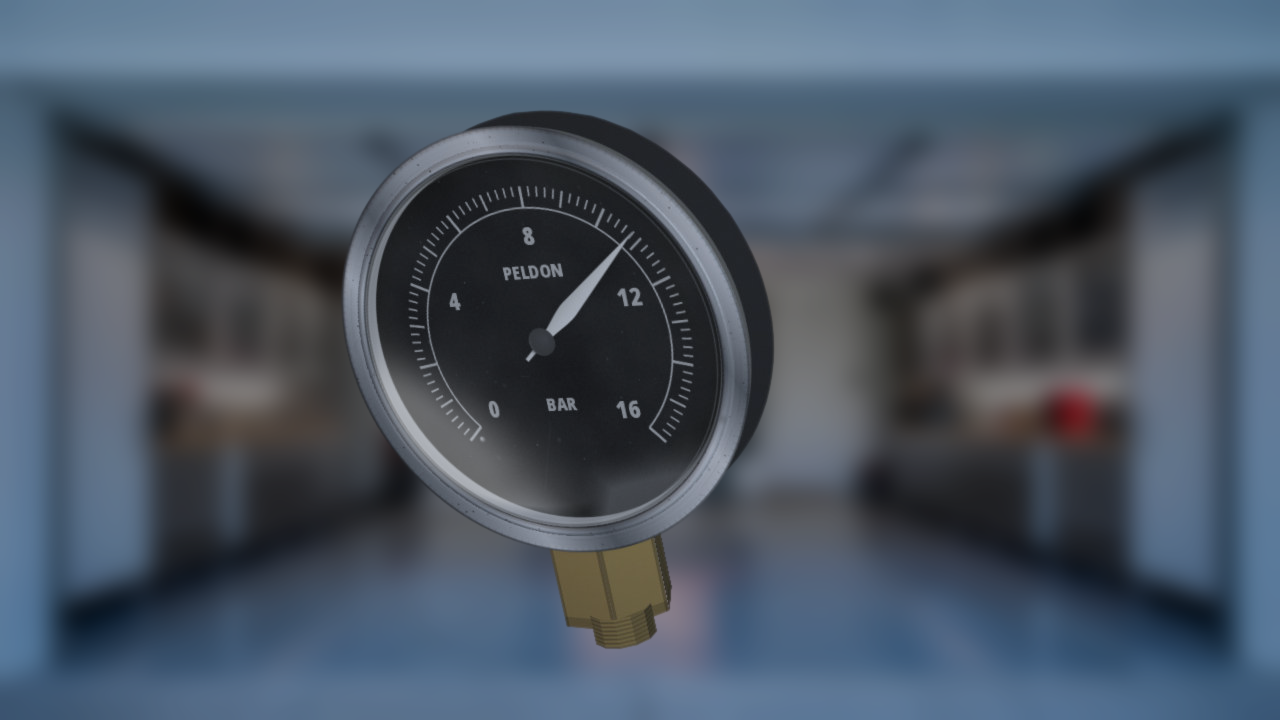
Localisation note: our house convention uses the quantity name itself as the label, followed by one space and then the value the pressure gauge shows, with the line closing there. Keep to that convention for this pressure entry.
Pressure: 10.8 bar
